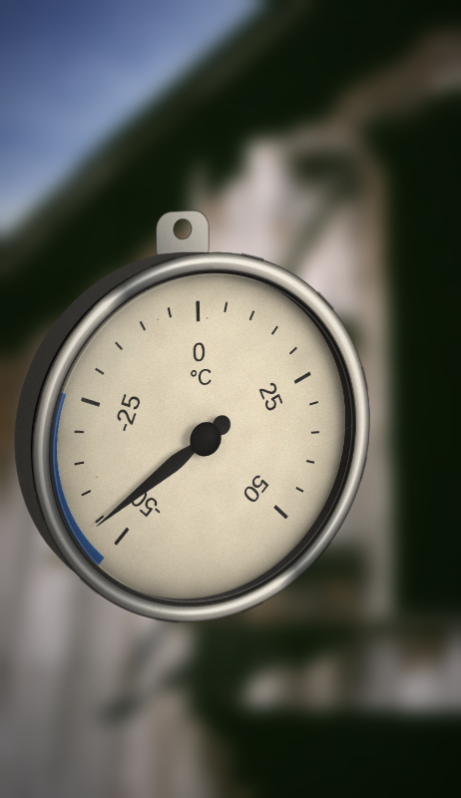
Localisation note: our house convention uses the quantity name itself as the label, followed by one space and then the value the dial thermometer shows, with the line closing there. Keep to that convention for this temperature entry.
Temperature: -45 °C
